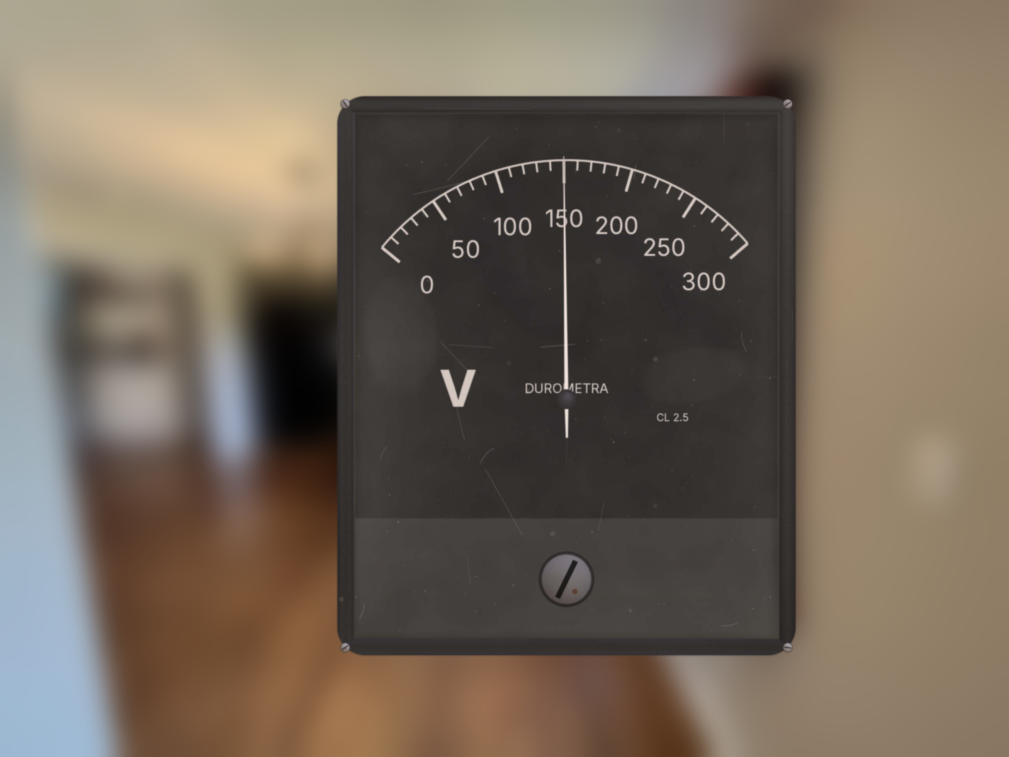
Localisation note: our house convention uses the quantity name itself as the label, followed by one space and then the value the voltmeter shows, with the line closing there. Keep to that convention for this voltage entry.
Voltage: 150 V
